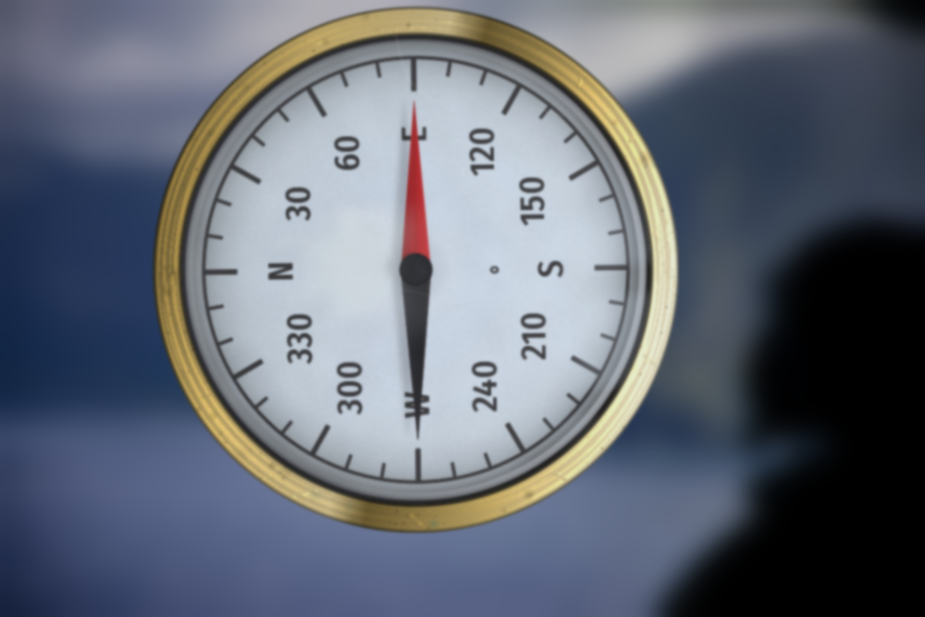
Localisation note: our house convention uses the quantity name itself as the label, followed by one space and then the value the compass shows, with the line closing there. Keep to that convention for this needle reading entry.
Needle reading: 90 °
